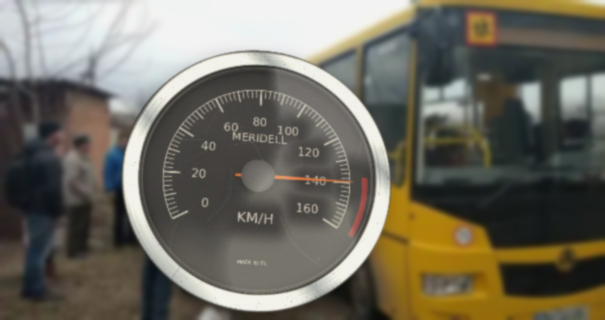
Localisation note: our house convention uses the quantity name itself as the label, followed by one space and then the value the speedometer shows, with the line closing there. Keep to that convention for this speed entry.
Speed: 140 km/h
